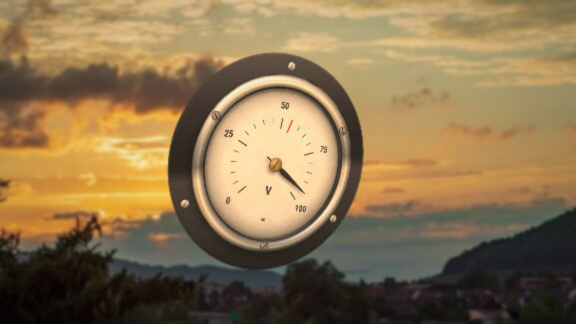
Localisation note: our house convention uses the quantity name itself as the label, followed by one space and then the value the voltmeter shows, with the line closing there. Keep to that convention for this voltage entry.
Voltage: 95 V
